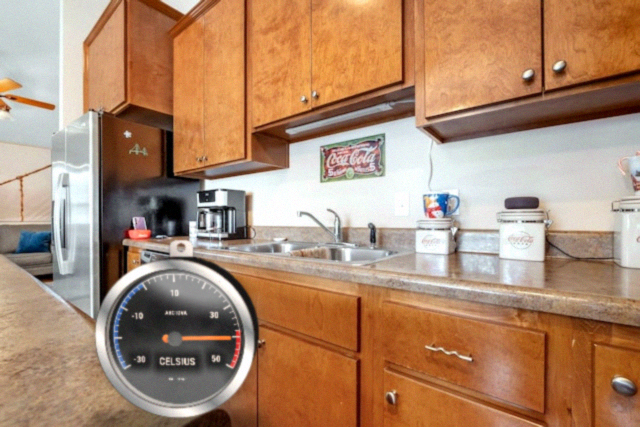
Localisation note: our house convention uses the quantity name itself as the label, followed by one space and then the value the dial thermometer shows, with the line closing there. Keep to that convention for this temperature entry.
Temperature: 40 °C
